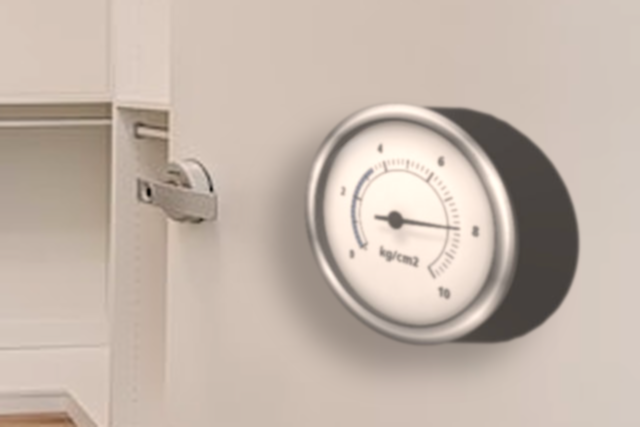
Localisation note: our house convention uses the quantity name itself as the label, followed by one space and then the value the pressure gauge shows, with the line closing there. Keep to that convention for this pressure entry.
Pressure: 8 kg/cm²
